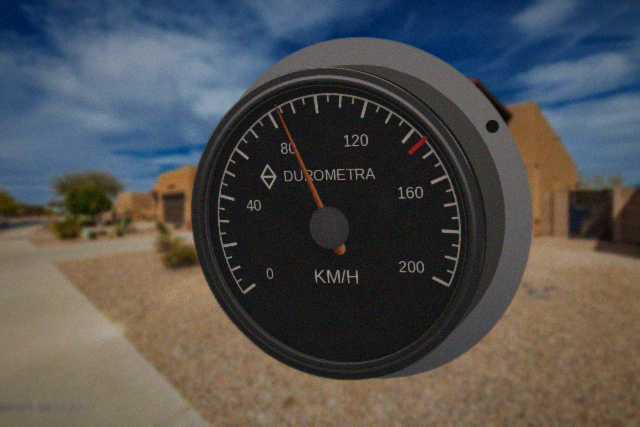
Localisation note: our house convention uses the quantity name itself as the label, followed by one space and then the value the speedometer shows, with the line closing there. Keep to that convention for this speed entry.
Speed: 85 km/h
